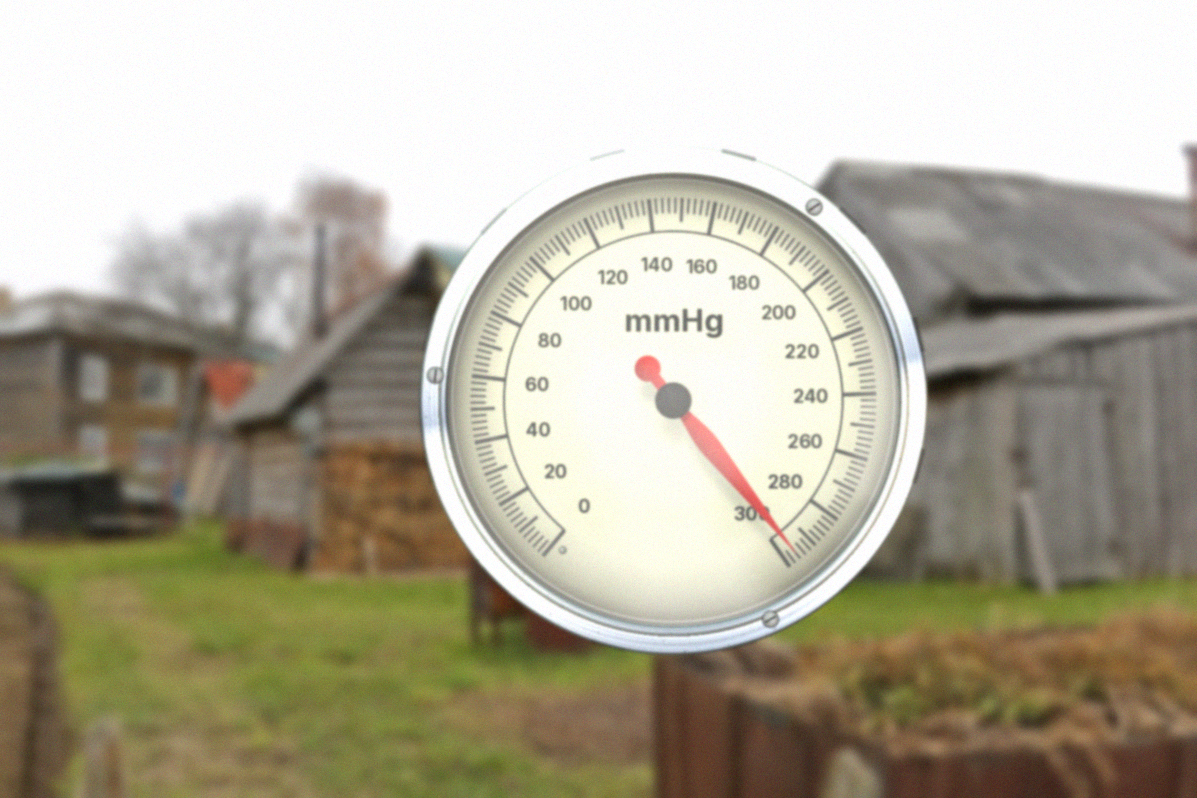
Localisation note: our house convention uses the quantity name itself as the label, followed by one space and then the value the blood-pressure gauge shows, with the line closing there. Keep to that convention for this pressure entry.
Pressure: 296 mmHg
